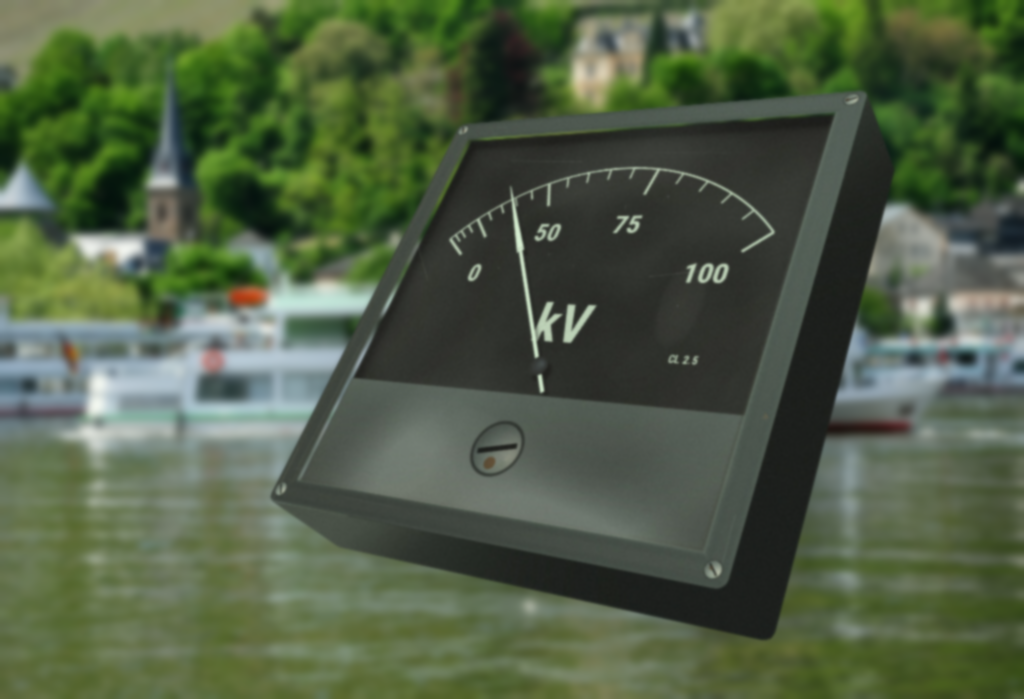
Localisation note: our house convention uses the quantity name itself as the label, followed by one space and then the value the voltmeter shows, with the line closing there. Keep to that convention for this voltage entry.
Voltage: 40 kV
